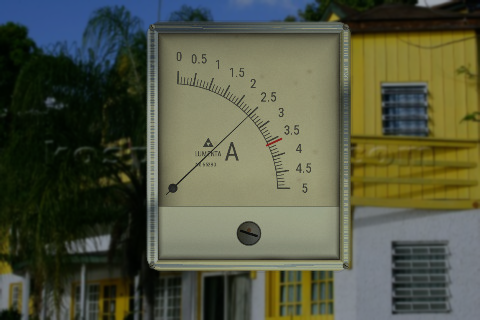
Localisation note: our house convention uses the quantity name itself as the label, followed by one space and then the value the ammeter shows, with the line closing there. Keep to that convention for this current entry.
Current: 2.5 A
